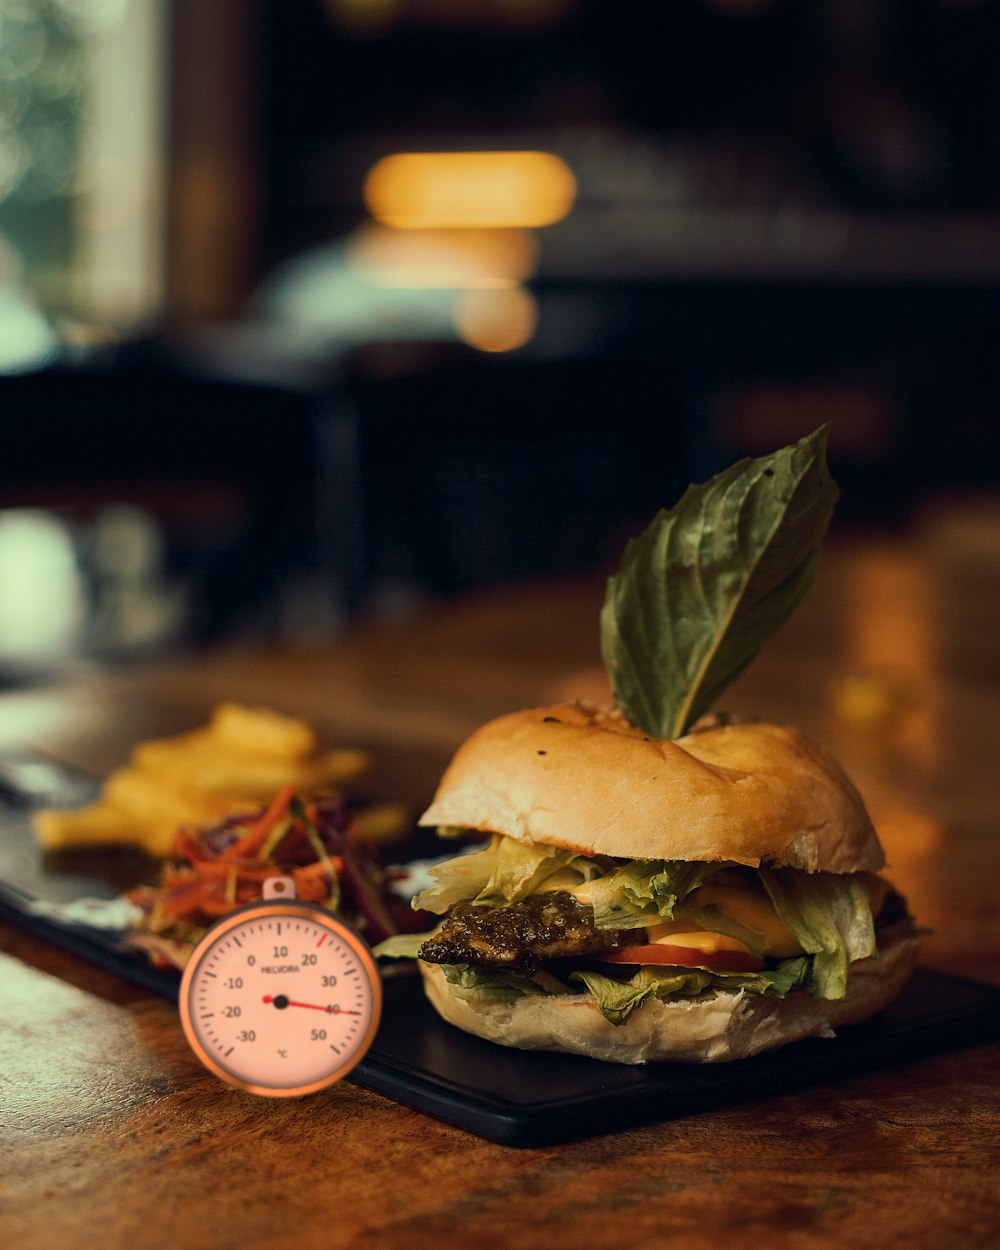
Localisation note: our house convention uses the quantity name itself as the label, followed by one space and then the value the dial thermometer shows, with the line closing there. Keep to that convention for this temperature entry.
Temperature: 40 °C
